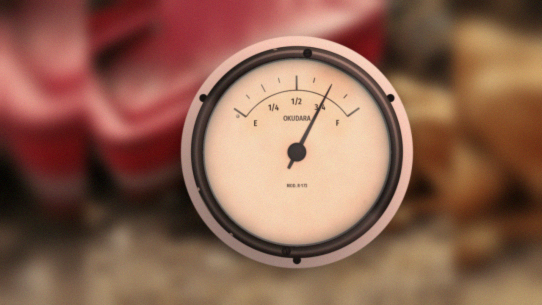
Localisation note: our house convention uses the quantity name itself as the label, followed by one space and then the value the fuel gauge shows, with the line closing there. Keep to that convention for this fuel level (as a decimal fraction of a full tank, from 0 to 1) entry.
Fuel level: 0.75
